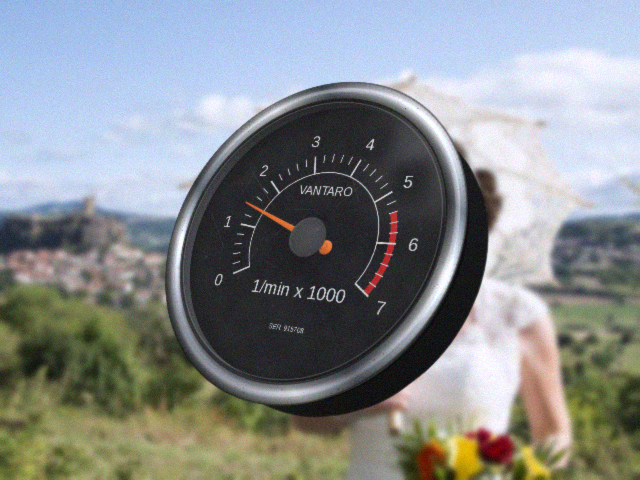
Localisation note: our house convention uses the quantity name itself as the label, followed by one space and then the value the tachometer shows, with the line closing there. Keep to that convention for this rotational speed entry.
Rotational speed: 1400 rpm
